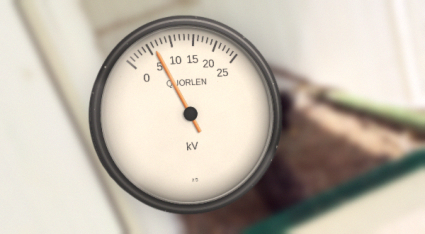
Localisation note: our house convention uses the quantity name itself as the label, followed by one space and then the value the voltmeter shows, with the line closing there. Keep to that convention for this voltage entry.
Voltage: 6 kV
